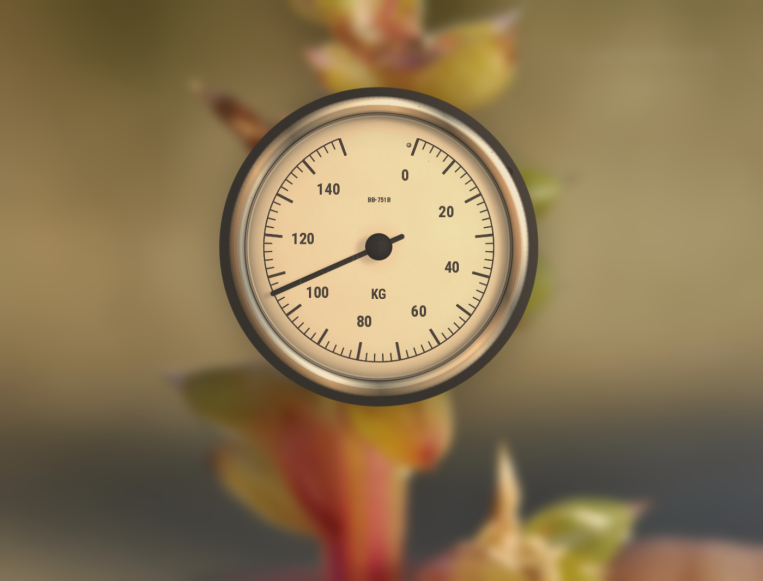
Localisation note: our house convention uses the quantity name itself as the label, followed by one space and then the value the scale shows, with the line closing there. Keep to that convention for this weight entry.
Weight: 106 kg
